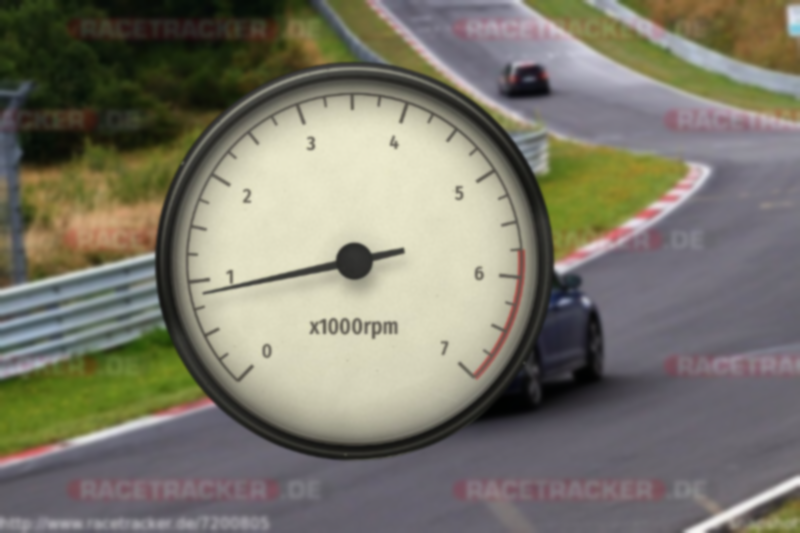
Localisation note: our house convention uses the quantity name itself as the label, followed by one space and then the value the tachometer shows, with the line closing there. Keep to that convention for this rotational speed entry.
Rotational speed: 875 rpm
